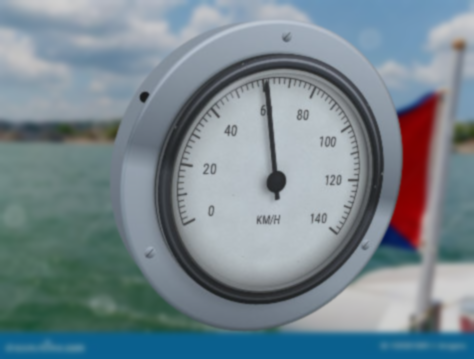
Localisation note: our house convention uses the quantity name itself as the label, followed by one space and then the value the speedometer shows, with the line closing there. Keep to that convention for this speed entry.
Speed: 60 km/h
